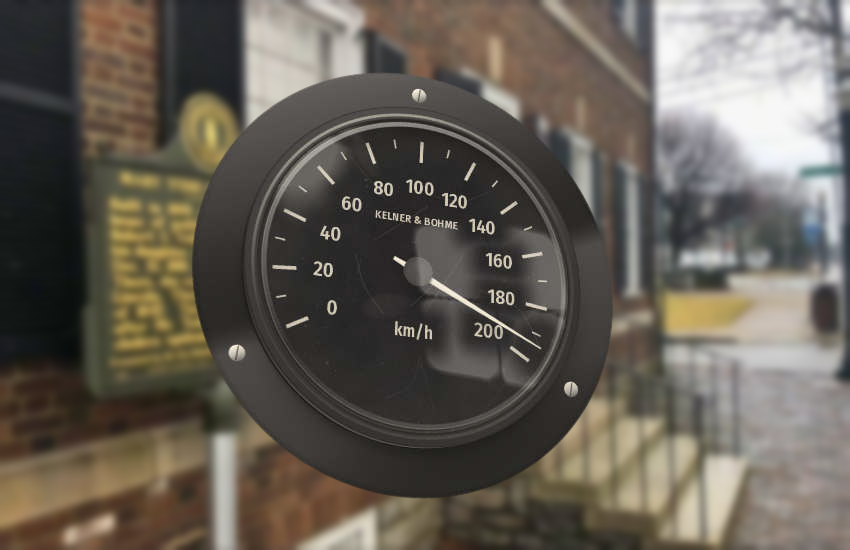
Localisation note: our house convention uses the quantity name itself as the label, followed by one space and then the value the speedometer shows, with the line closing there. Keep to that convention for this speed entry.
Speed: 195 km/h
